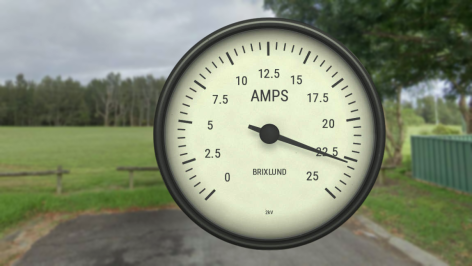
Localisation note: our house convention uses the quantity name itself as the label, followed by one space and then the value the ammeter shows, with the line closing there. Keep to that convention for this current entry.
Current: 22.75 A
